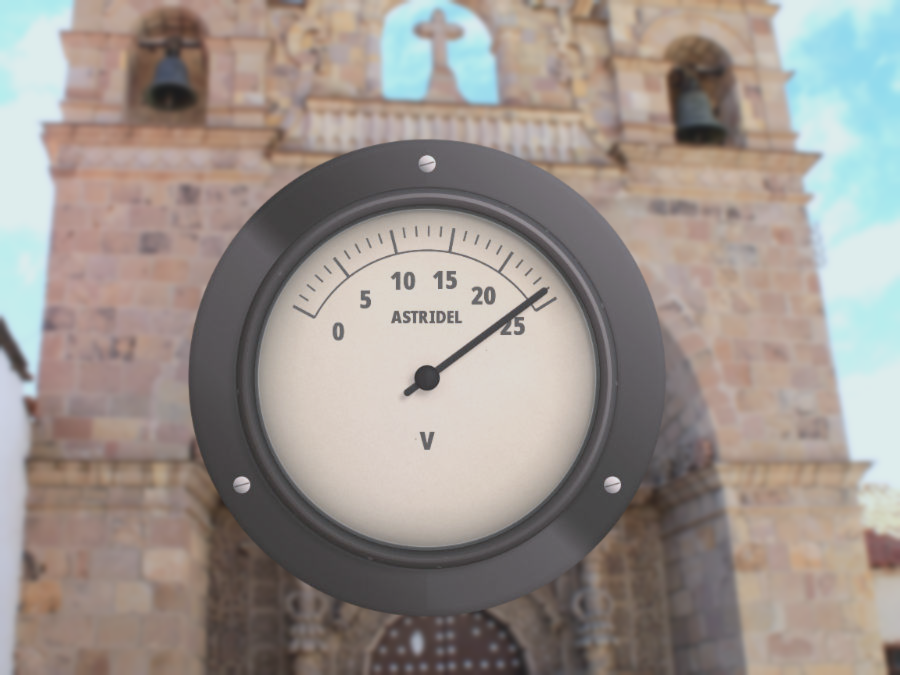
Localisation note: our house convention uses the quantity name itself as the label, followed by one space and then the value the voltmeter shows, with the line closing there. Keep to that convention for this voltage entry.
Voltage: 24 V
